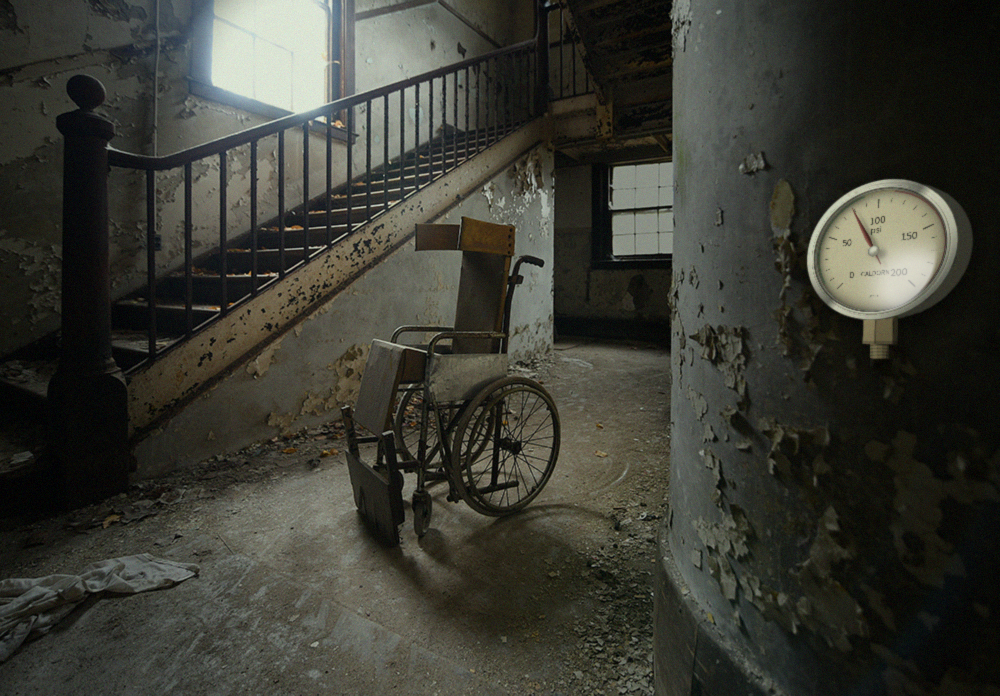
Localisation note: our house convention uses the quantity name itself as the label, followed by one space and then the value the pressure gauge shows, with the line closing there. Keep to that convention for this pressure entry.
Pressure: 80 psi
